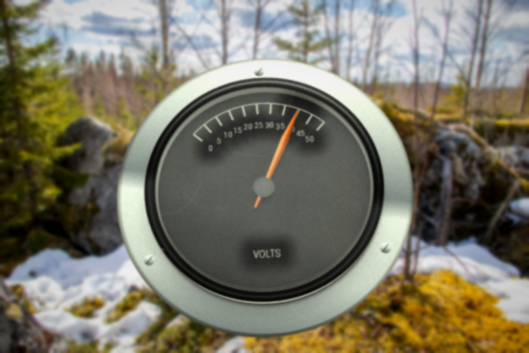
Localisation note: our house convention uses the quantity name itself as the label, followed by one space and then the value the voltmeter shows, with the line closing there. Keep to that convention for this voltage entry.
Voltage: 40 V
